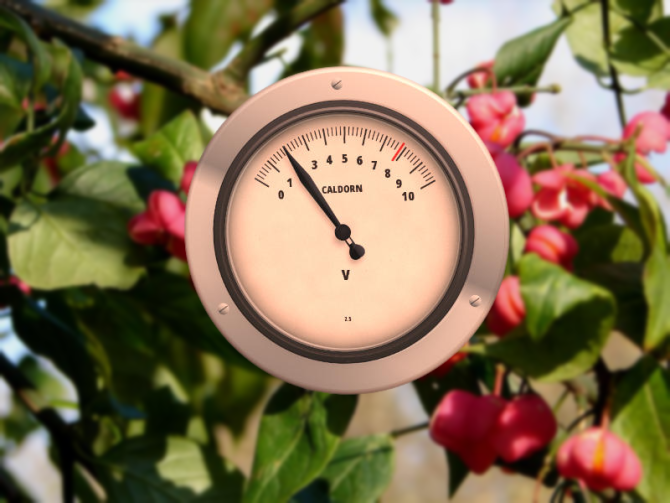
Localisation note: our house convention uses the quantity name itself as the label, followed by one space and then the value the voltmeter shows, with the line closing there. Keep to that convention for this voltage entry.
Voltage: 2 V
